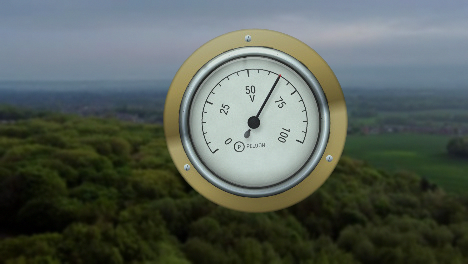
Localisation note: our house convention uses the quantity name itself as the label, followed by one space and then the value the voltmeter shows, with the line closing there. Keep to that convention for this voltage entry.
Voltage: 65 V
